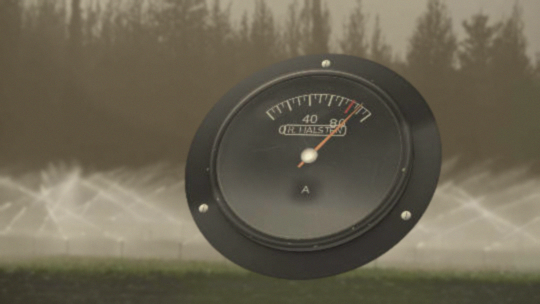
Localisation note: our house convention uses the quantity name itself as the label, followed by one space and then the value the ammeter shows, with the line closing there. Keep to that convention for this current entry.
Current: 90 A
